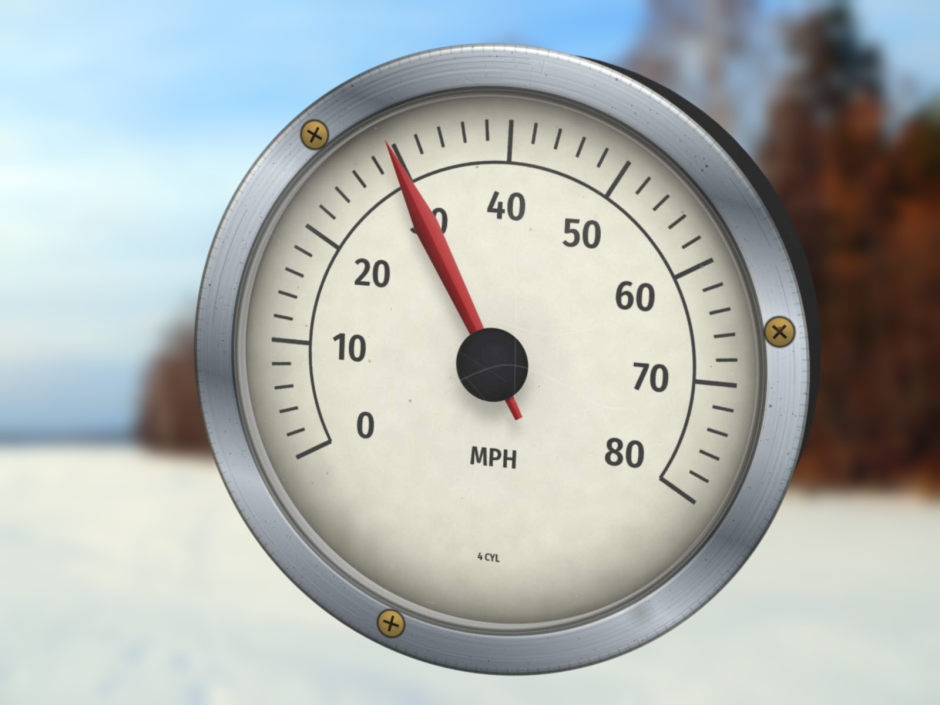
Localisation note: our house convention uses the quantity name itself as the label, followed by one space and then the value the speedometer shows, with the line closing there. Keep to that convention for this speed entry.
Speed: 30 mph
